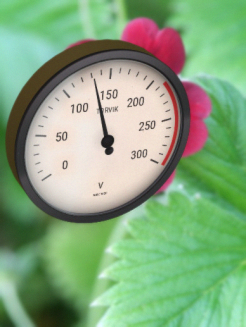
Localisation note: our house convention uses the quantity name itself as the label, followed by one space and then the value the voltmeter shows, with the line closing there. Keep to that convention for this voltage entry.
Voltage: 130 V
